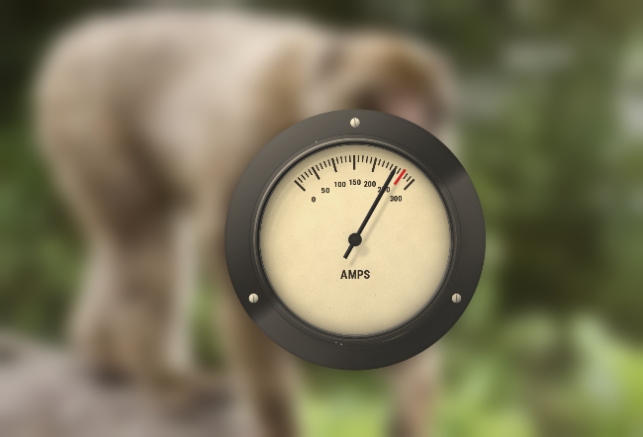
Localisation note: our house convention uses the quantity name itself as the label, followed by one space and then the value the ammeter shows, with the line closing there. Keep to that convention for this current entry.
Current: 250 A
